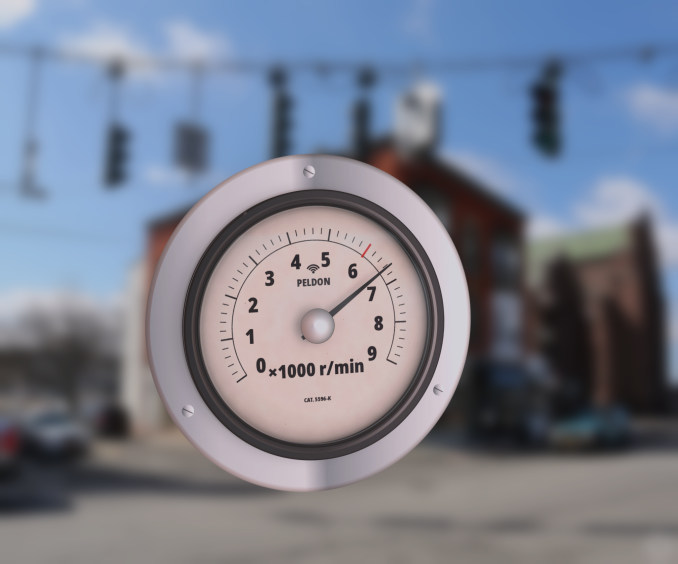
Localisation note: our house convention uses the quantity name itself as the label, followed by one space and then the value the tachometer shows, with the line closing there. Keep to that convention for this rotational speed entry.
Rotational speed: 6600 rpm
